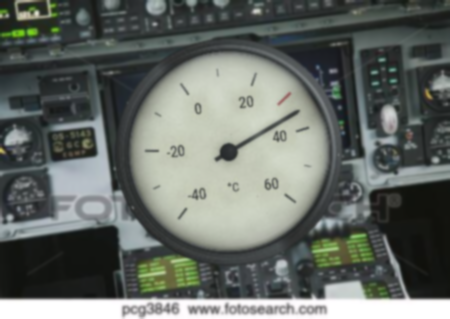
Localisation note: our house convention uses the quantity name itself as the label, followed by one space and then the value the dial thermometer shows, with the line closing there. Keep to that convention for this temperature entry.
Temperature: 35 °C
